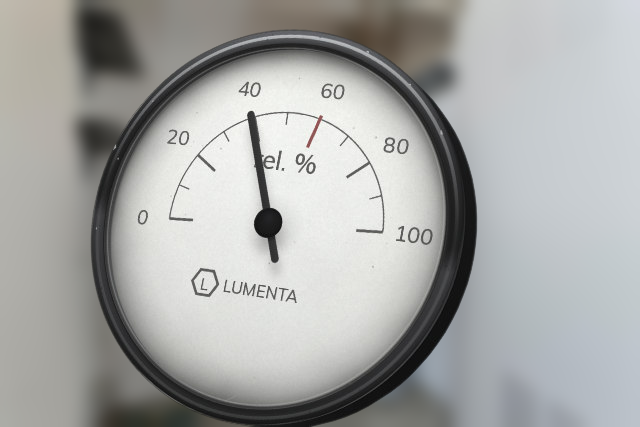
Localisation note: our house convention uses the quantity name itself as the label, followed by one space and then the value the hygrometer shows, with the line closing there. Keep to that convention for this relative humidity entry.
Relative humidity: 40 %
